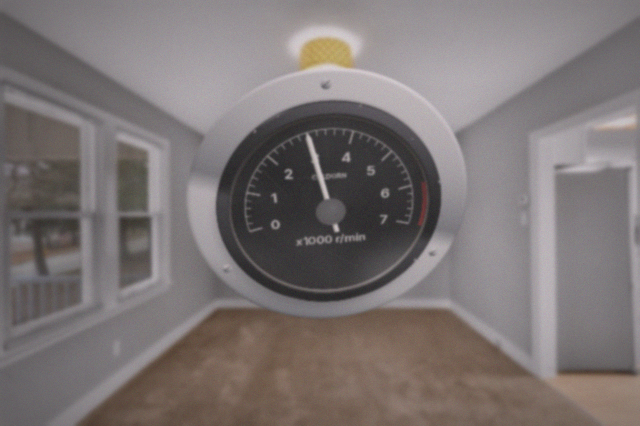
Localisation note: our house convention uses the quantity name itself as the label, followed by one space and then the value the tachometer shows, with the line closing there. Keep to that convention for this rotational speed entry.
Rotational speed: 3000 rpm
